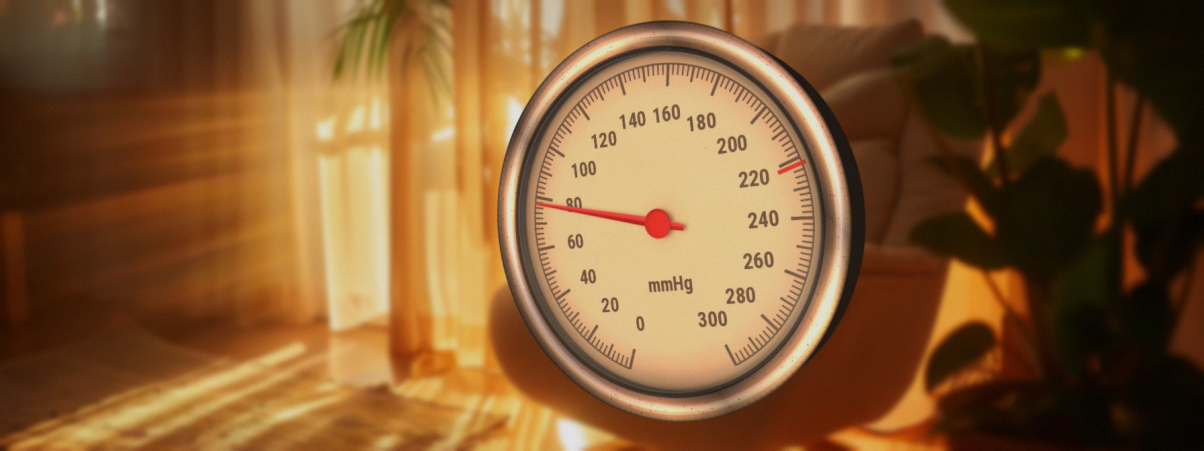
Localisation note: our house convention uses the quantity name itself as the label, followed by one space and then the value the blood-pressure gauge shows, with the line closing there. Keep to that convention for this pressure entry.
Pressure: 78 mmHg
